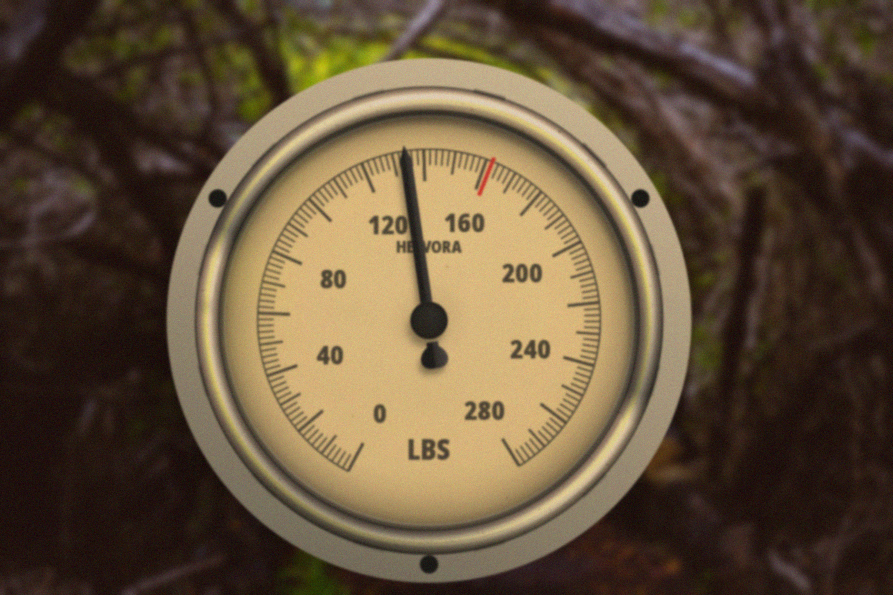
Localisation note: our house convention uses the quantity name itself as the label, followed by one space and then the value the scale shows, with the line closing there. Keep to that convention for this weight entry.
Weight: 134 lb
